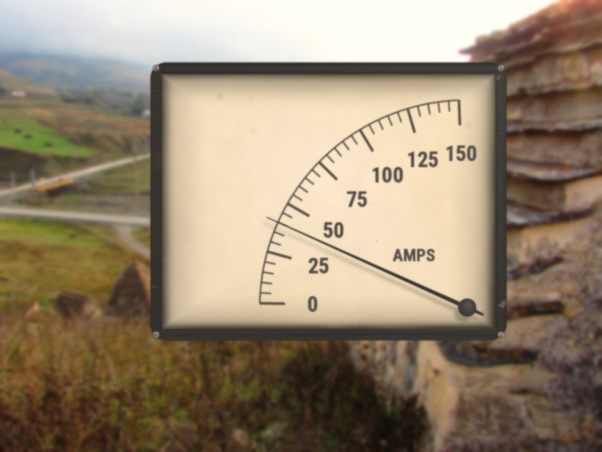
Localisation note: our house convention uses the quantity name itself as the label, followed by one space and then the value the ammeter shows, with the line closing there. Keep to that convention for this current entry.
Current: 40 A
